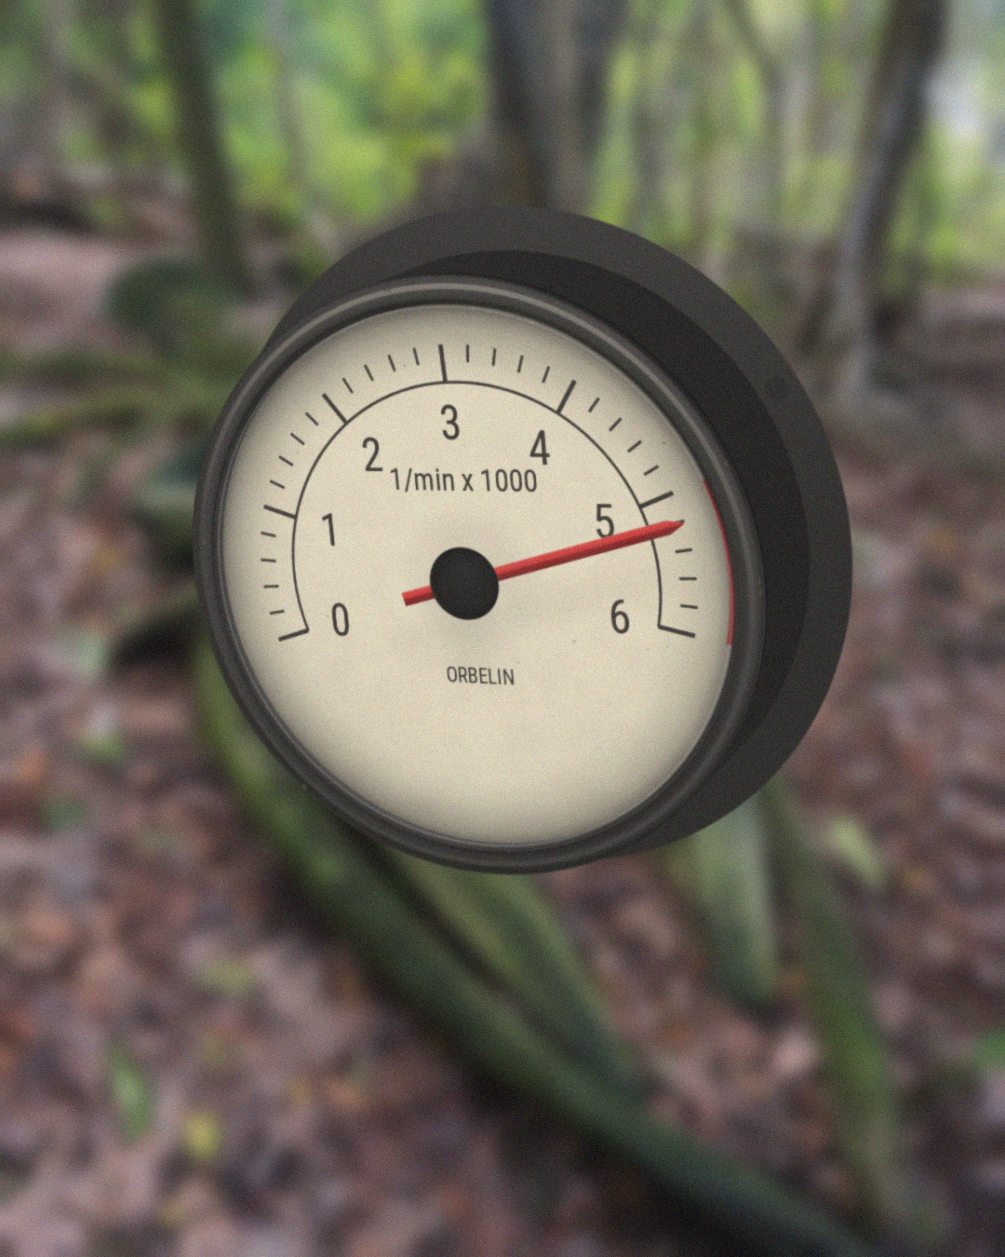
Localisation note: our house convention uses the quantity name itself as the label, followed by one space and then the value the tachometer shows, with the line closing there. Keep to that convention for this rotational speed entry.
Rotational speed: 5200 rpm
